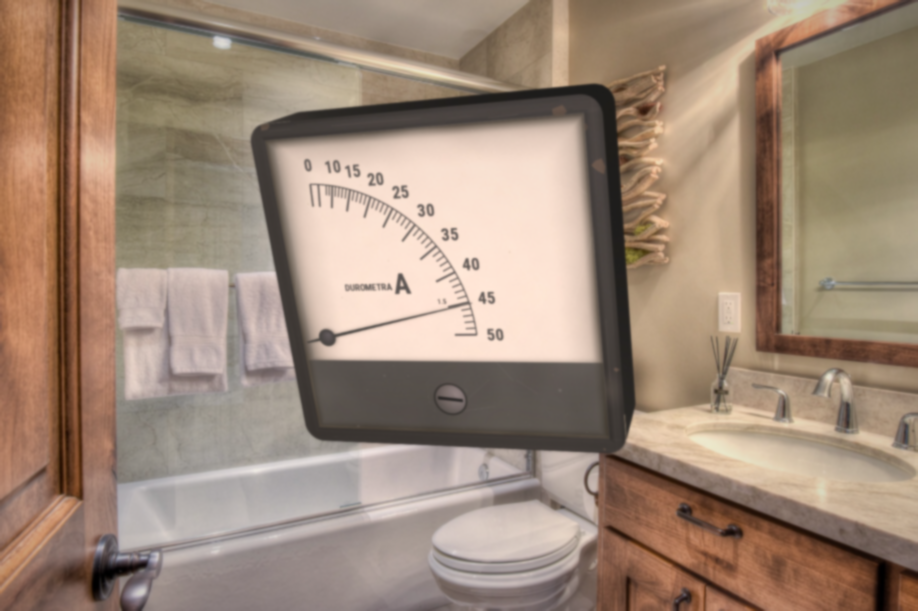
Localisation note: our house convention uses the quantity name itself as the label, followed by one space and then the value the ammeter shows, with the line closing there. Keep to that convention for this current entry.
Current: 45 A
